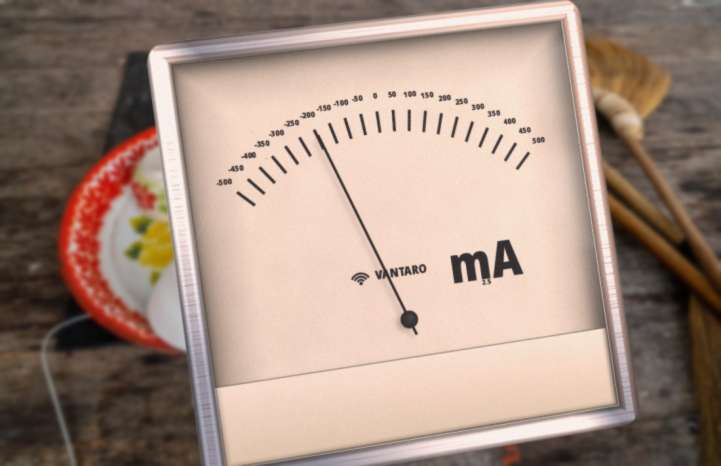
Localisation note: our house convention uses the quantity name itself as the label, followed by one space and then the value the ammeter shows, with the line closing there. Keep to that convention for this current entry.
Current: -200 mA
